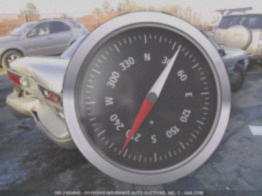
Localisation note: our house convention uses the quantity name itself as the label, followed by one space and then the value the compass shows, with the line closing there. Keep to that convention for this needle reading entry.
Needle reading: 215 °
